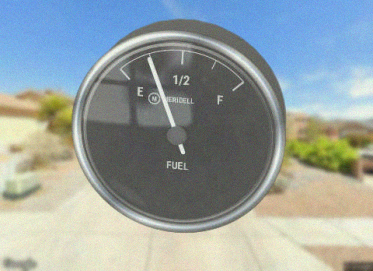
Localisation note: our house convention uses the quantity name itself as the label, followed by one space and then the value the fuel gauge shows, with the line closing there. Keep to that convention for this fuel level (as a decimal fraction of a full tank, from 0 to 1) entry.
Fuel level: 0.25
